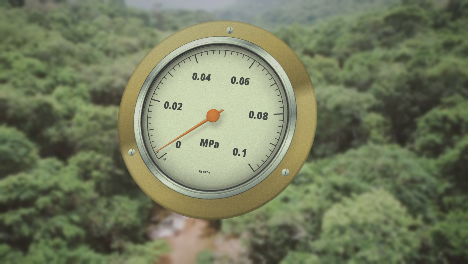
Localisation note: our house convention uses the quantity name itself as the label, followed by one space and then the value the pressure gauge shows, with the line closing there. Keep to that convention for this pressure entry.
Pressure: 0.002 MPa
